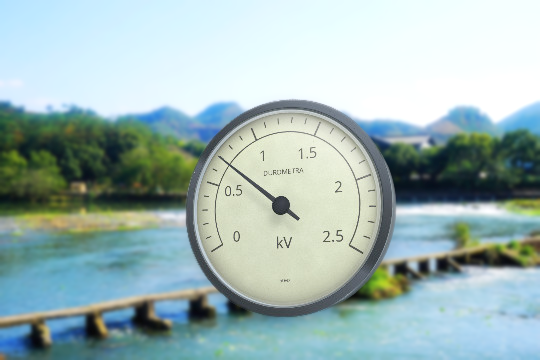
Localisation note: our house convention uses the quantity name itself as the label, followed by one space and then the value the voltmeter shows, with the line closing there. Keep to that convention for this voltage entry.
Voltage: 0.7 kV
